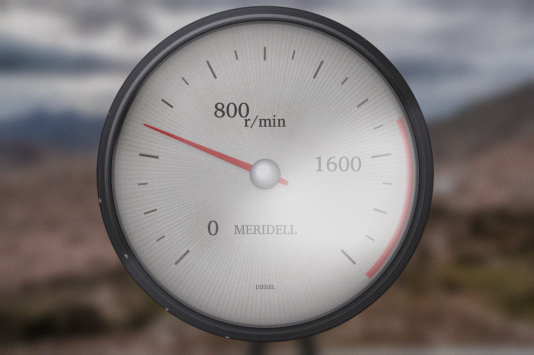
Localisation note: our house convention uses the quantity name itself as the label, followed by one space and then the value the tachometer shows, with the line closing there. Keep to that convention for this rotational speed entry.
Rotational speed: 500 rpm
